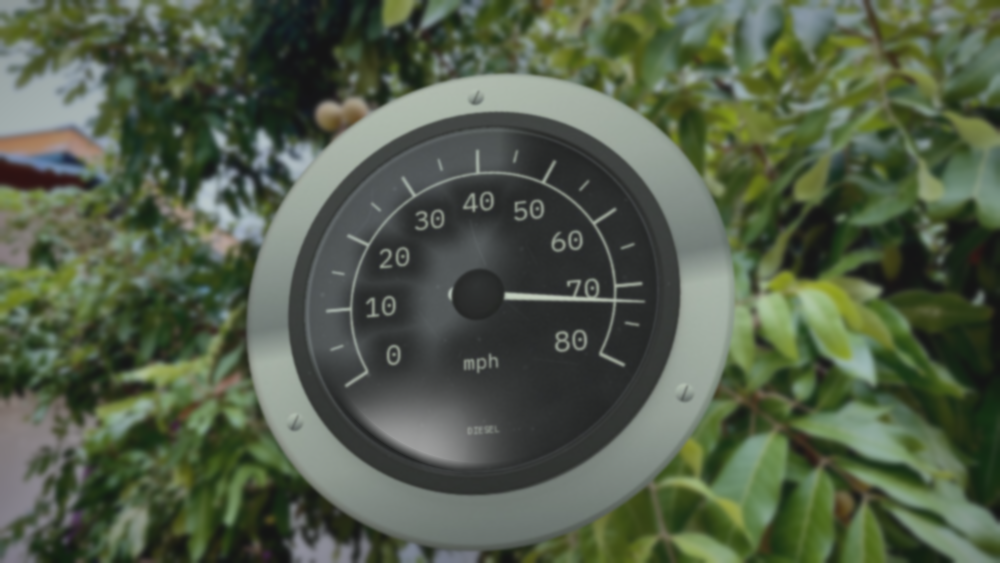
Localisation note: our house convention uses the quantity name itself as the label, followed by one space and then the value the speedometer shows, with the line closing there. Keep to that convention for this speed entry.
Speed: 72.5 mph
